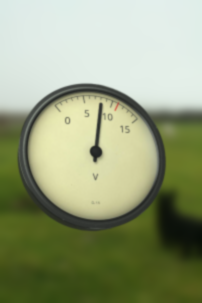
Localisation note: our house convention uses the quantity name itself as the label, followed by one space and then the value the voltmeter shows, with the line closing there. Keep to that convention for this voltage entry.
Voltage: 8 V
